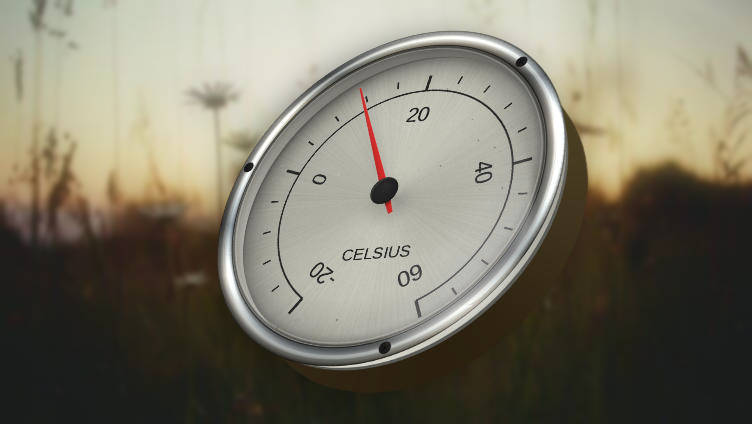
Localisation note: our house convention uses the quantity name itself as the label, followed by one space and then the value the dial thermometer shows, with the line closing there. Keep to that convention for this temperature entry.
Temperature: 12 °C
